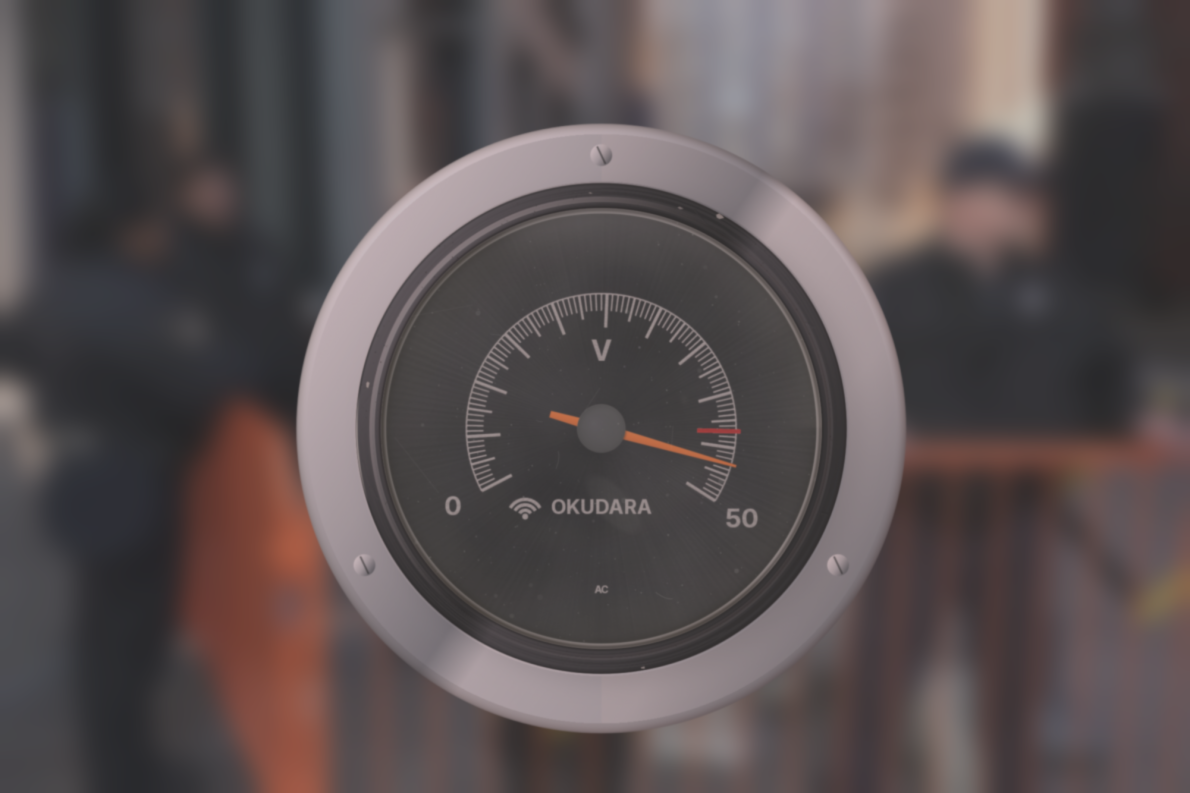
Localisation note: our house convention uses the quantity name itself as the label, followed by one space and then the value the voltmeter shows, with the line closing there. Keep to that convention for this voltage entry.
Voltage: 46.5 V
